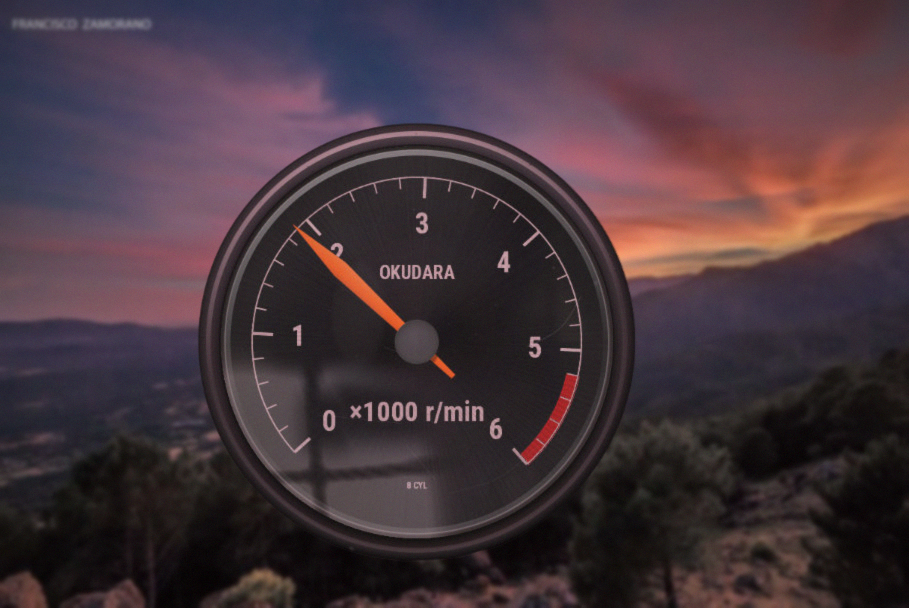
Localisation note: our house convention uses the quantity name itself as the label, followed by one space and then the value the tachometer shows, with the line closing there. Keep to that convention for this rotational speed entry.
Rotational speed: 1900 rpm
